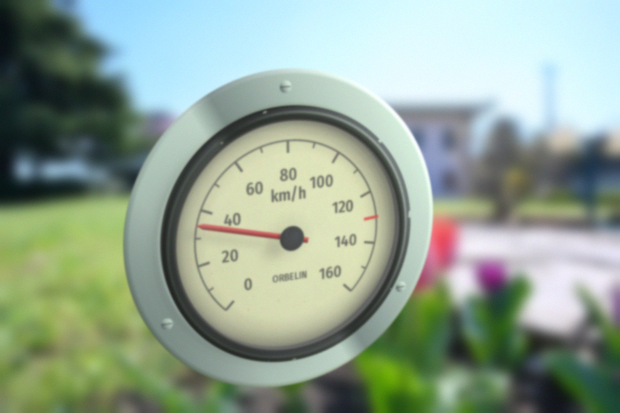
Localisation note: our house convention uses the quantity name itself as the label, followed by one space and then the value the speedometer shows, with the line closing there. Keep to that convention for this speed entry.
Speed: 35 km/h
